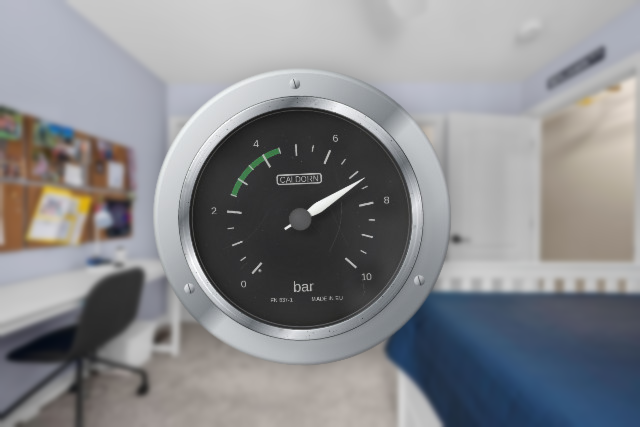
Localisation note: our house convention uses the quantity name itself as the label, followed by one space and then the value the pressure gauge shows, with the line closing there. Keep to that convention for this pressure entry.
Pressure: 7.25 bar
